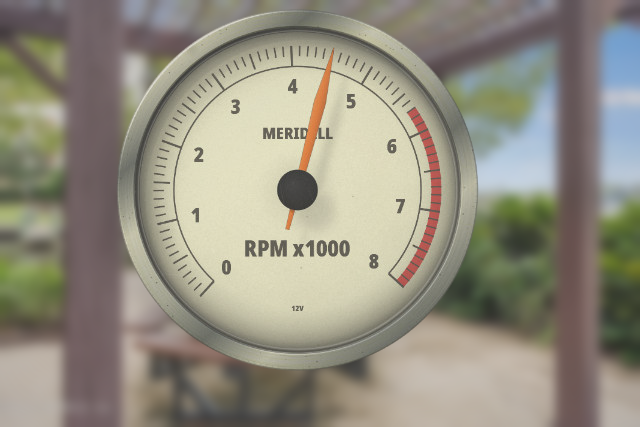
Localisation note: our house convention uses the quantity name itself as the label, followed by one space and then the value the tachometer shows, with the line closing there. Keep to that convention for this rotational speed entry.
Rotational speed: 4500 rpm
